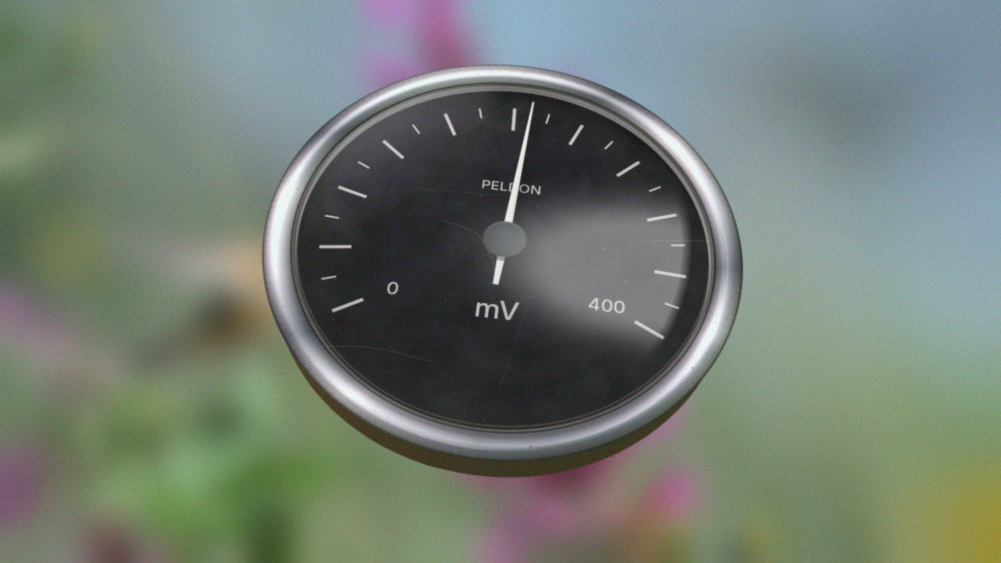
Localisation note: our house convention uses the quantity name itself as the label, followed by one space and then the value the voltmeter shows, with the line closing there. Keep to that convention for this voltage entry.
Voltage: 210 mV
